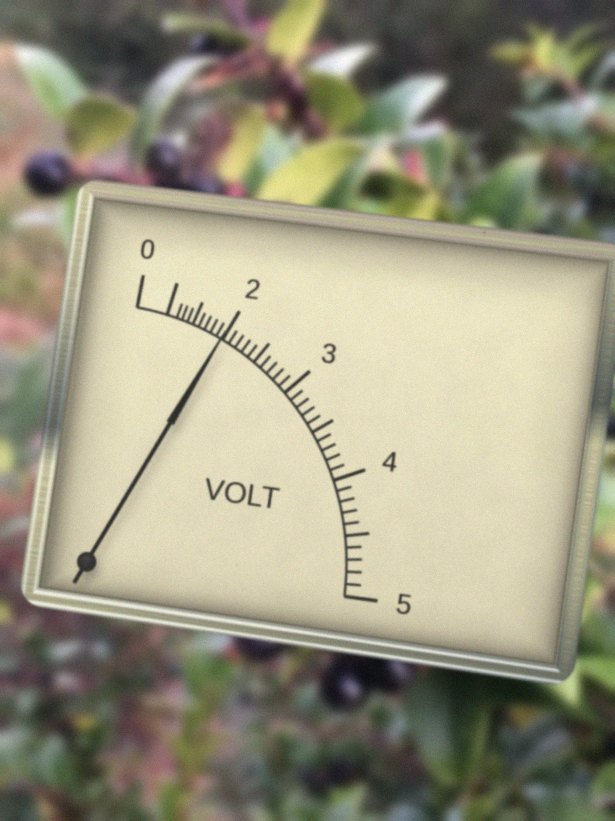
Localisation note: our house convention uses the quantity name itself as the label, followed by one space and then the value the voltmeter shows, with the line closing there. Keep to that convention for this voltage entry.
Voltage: 2 V
